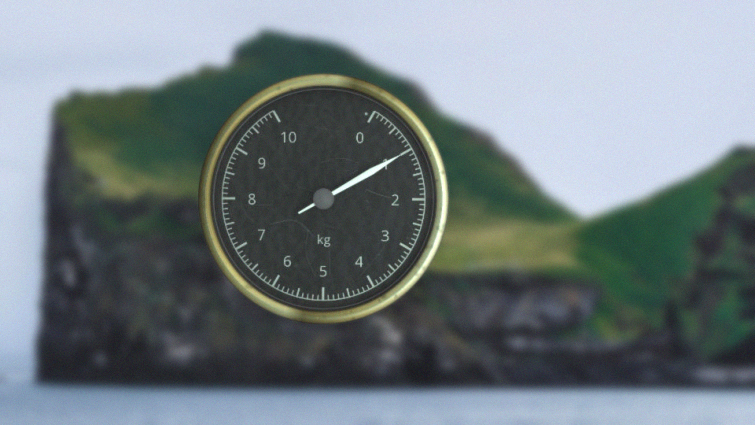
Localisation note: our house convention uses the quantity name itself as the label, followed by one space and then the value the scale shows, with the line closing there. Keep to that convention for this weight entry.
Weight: 1 kg
